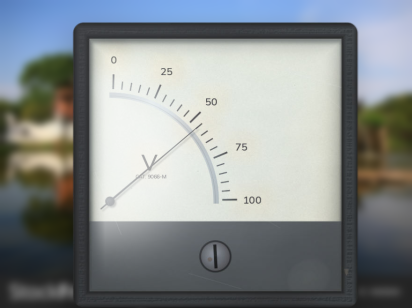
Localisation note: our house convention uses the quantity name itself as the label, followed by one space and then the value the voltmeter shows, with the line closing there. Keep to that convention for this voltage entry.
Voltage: 55 V
